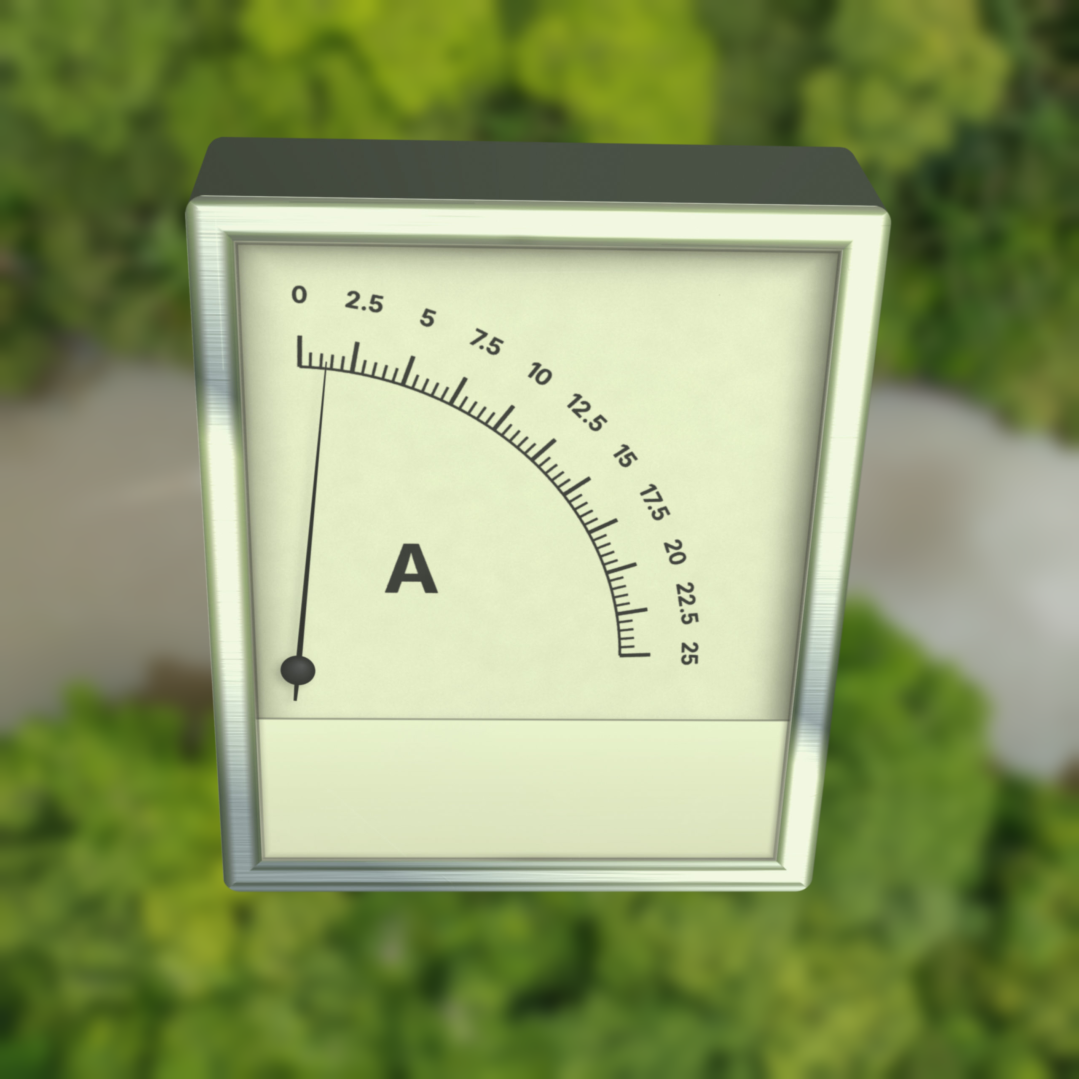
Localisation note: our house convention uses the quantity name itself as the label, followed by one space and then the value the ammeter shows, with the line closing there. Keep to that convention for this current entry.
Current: 1.25 A
